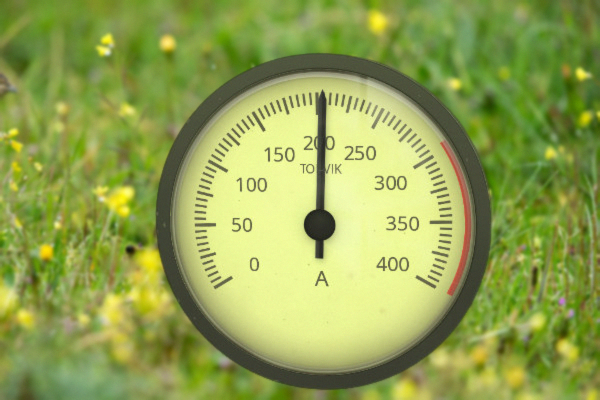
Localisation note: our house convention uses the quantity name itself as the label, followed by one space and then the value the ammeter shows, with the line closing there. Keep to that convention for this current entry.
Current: 205 A
